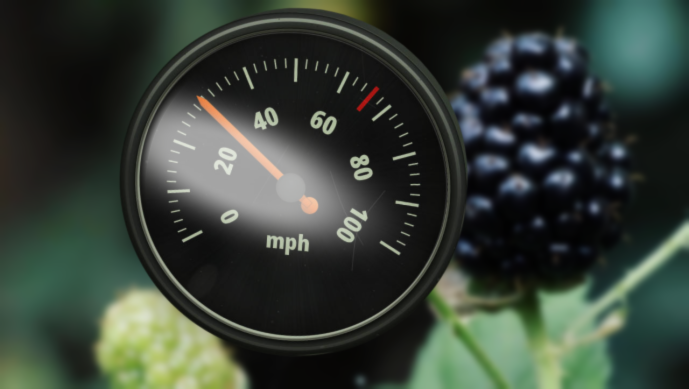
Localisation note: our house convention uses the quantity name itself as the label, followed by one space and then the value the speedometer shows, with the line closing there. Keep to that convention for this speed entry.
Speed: 30 mph
